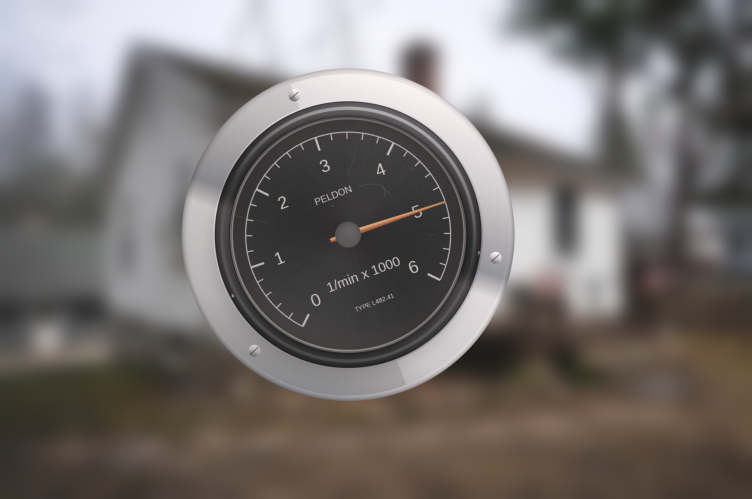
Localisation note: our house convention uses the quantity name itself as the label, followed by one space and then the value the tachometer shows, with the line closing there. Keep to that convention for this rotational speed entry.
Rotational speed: 5000 rpm
